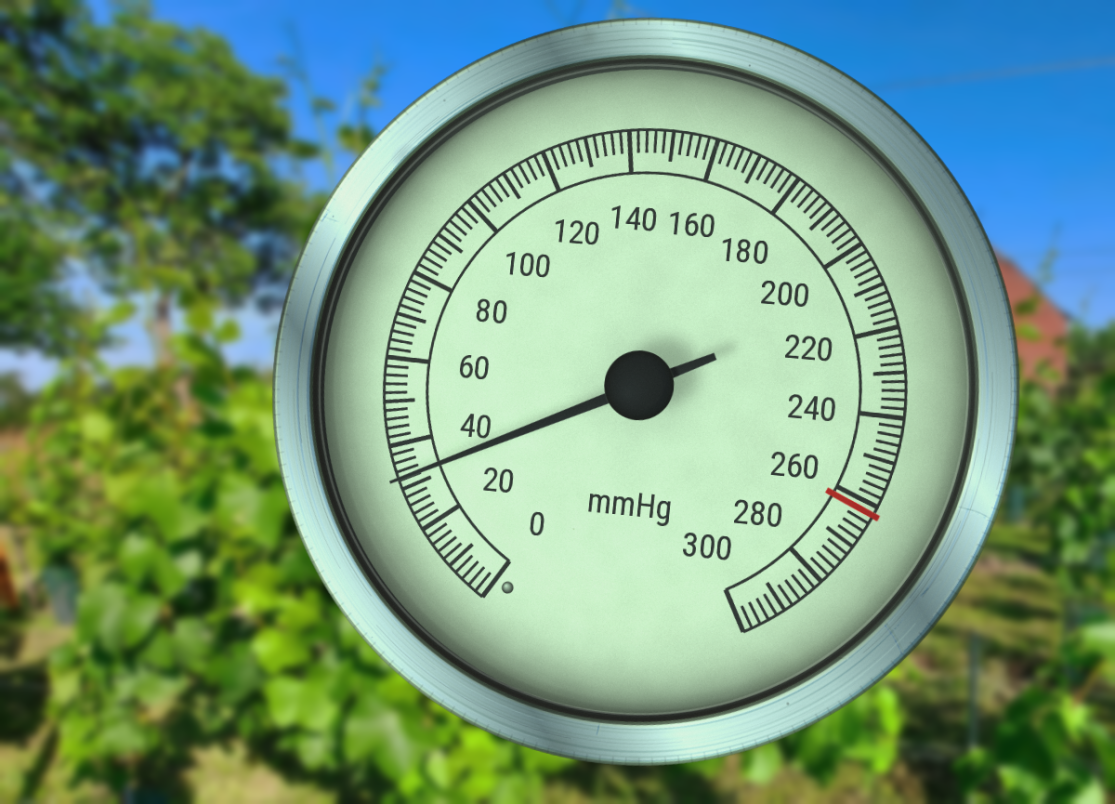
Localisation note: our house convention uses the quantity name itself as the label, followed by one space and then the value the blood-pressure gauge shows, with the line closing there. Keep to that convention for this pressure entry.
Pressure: 32 mmHg
